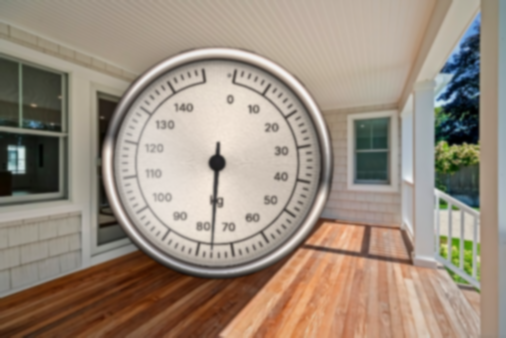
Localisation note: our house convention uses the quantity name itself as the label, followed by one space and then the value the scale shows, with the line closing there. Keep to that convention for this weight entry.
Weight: 76 kg
